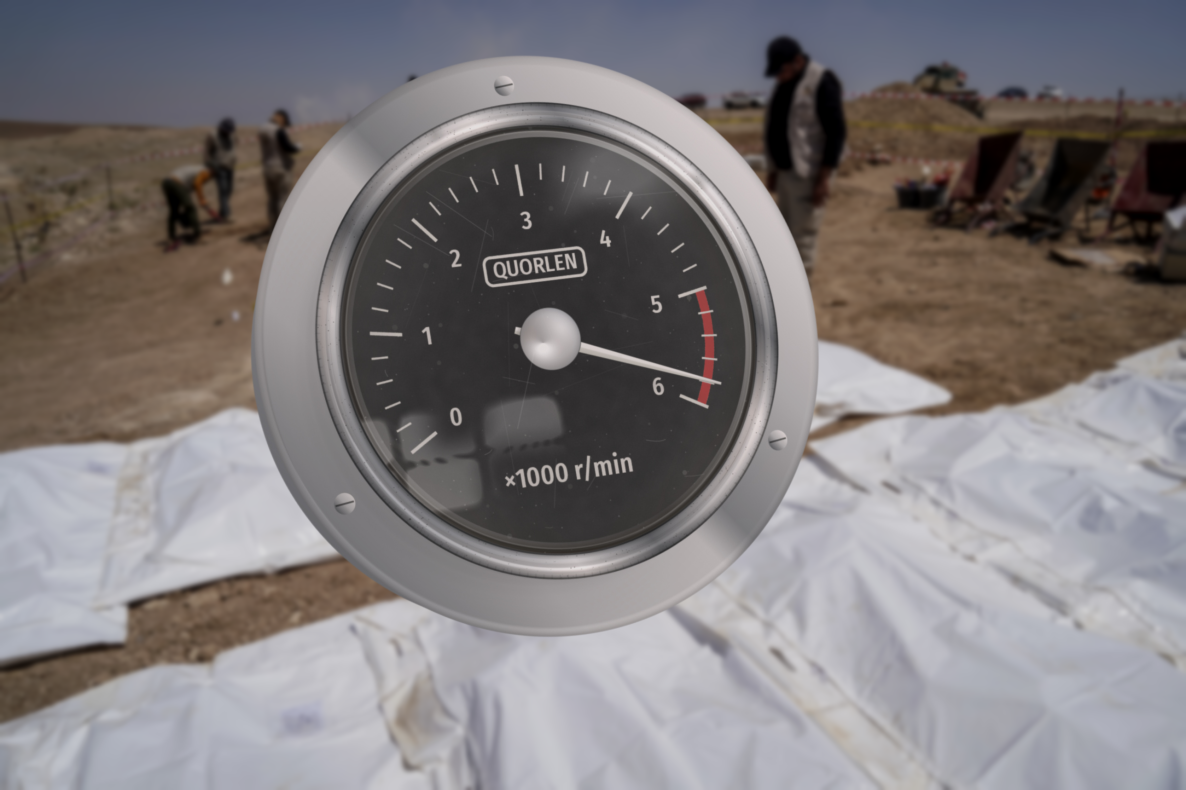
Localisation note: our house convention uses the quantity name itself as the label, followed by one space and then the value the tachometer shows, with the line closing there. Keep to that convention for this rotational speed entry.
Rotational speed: 5800 rpm
